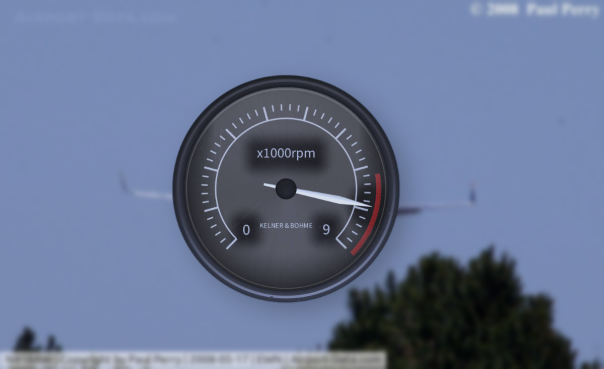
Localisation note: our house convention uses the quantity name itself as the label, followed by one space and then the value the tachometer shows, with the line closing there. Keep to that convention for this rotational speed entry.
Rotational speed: 7900 rpm
